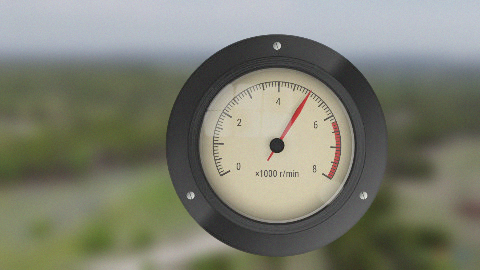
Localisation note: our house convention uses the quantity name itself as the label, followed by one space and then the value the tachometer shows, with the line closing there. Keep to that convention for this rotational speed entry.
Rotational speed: 5000 rpm
